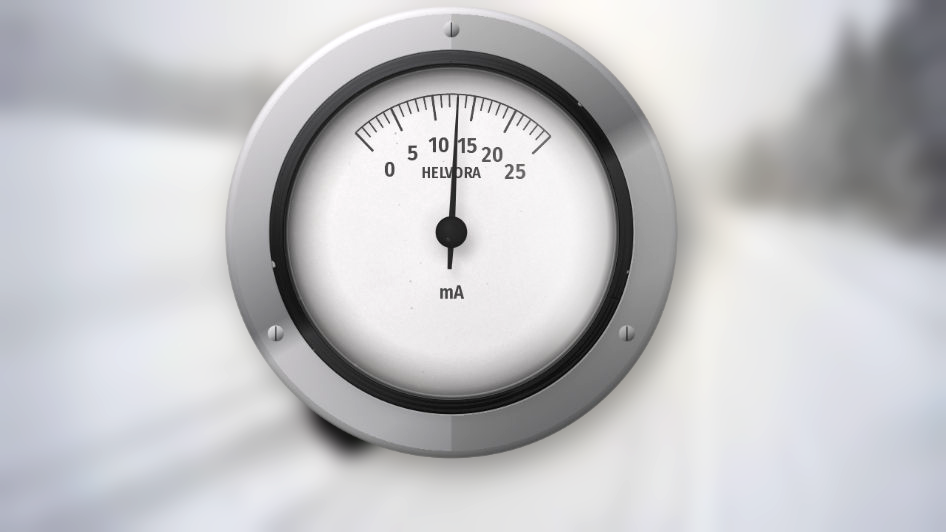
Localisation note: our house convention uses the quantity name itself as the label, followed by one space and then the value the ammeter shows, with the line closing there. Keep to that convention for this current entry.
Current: 13 mA
